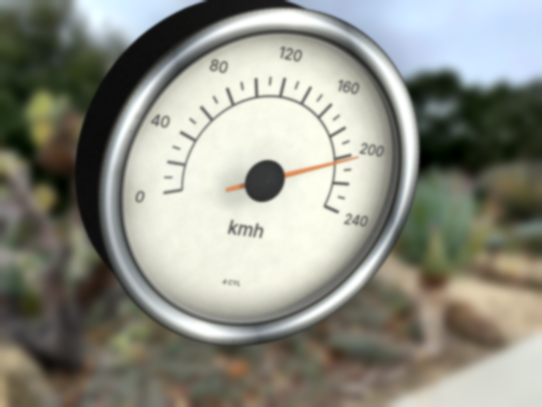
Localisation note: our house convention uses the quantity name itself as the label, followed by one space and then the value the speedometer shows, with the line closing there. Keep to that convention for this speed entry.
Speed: 200 km/h
